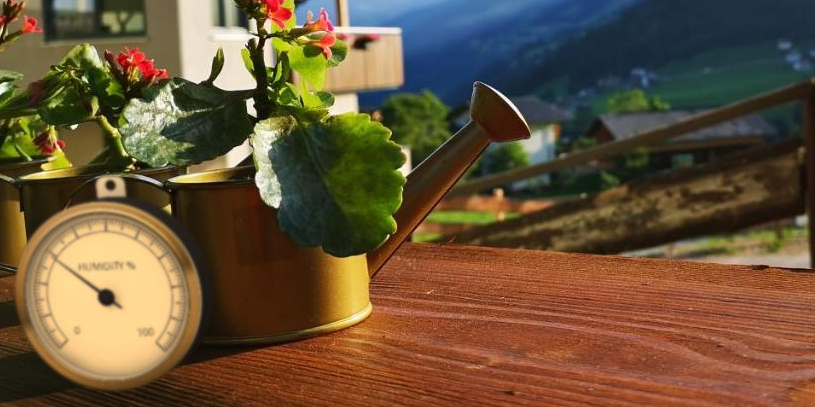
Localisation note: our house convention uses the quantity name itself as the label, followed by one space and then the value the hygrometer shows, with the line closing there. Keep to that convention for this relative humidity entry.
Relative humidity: 30 %
